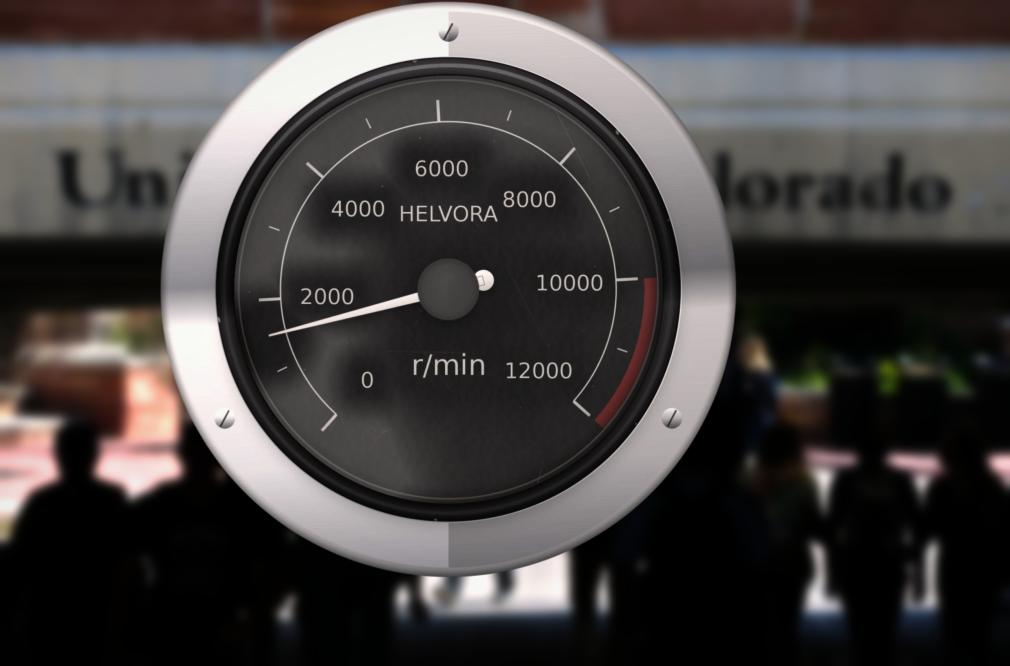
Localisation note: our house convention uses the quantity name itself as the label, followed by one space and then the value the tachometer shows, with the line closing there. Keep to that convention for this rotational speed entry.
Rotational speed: 1500 rpm
